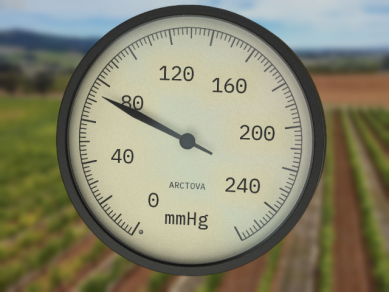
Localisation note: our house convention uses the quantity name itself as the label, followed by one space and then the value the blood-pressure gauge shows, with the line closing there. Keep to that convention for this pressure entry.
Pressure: 74 mmHg
